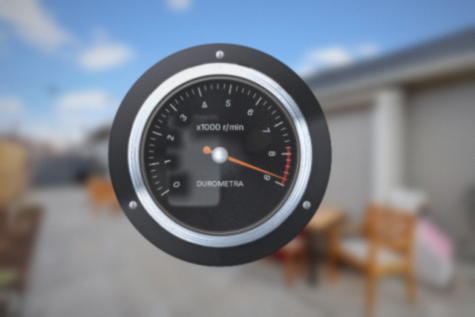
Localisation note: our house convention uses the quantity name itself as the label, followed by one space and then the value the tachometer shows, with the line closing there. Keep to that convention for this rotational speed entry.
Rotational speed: 8800 rpm
